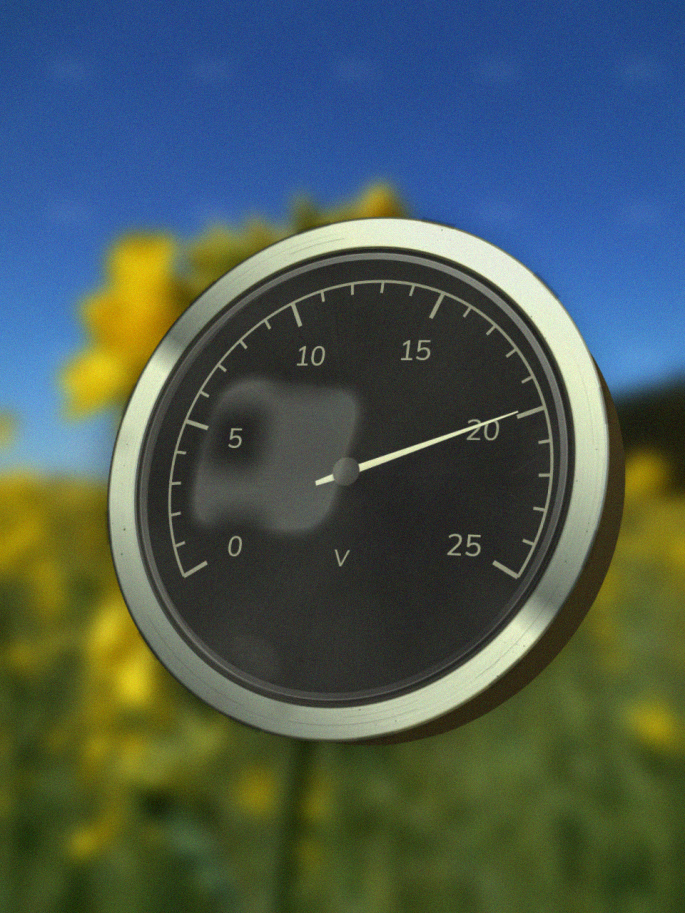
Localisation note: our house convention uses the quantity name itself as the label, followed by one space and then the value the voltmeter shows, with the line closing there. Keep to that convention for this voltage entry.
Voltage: 20 V
